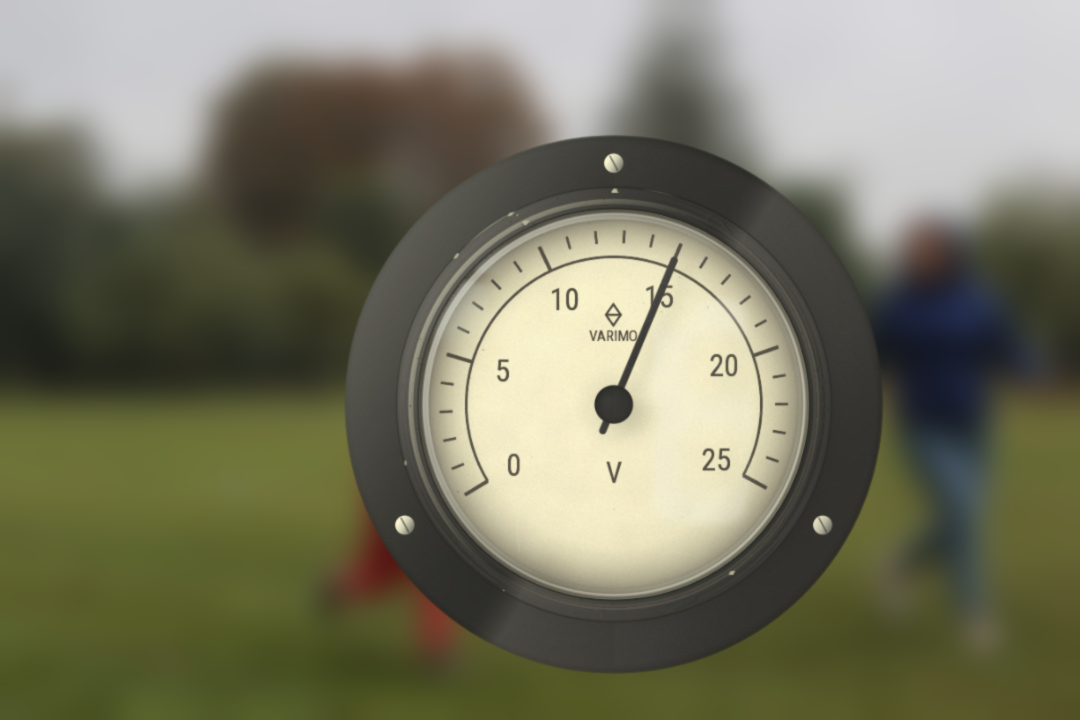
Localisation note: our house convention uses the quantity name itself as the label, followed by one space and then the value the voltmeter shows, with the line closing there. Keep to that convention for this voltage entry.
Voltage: 15 V
